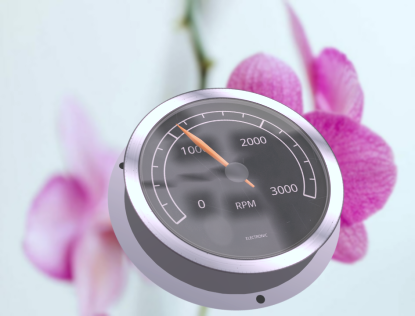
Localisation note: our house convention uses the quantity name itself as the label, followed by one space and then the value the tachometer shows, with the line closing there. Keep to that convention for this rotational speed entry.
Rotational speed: 1100 rpm
